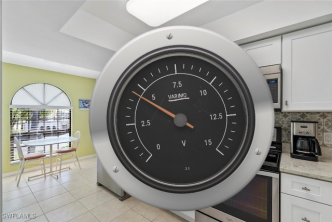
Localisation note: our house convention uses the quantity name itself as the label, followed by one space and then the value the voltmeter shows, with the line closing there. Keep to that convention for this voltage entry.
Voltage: 4.5 V
